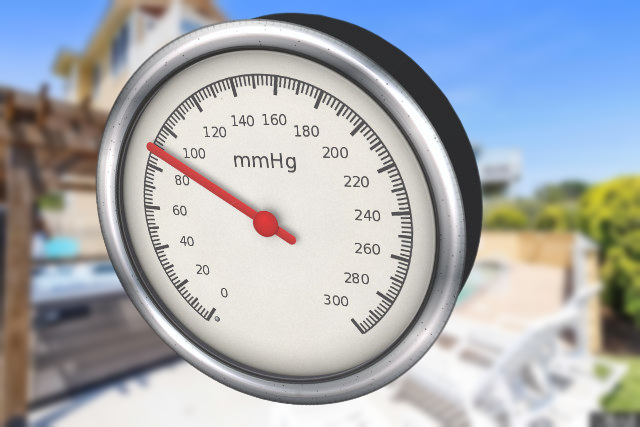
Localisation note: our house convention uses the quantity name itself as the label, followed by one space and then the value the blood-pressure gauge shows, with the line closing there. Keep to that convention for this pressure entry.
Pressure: 90 mmHg
